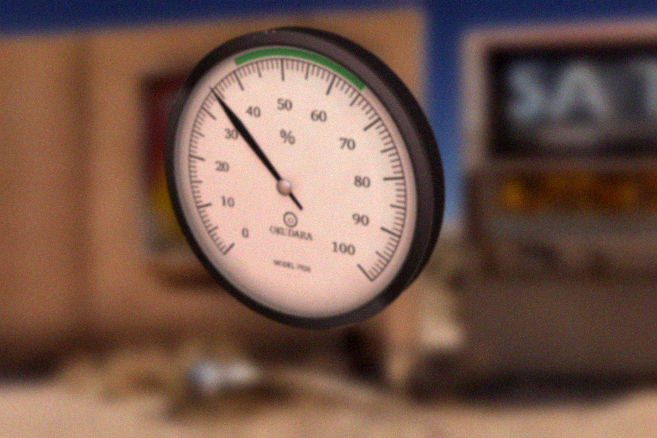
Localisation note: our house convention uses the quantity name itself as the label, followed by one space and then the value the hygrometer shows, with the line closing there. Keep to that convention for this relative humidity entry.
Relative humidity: 35 %
